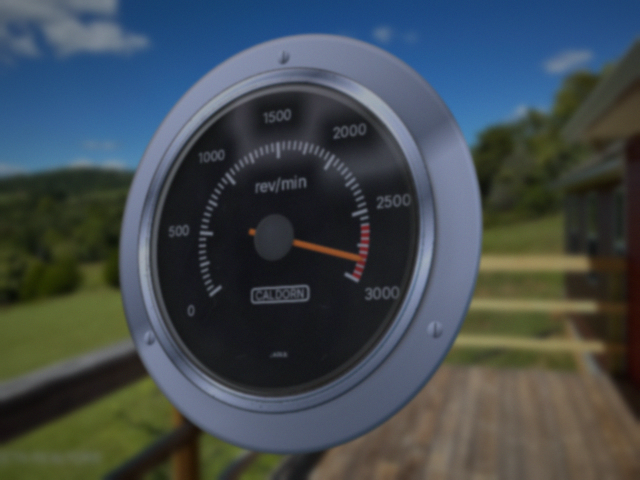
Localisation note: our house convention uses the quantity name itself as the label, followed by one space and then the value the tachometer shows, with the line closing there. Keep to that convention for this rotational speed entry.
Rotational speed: 2850 rpm
